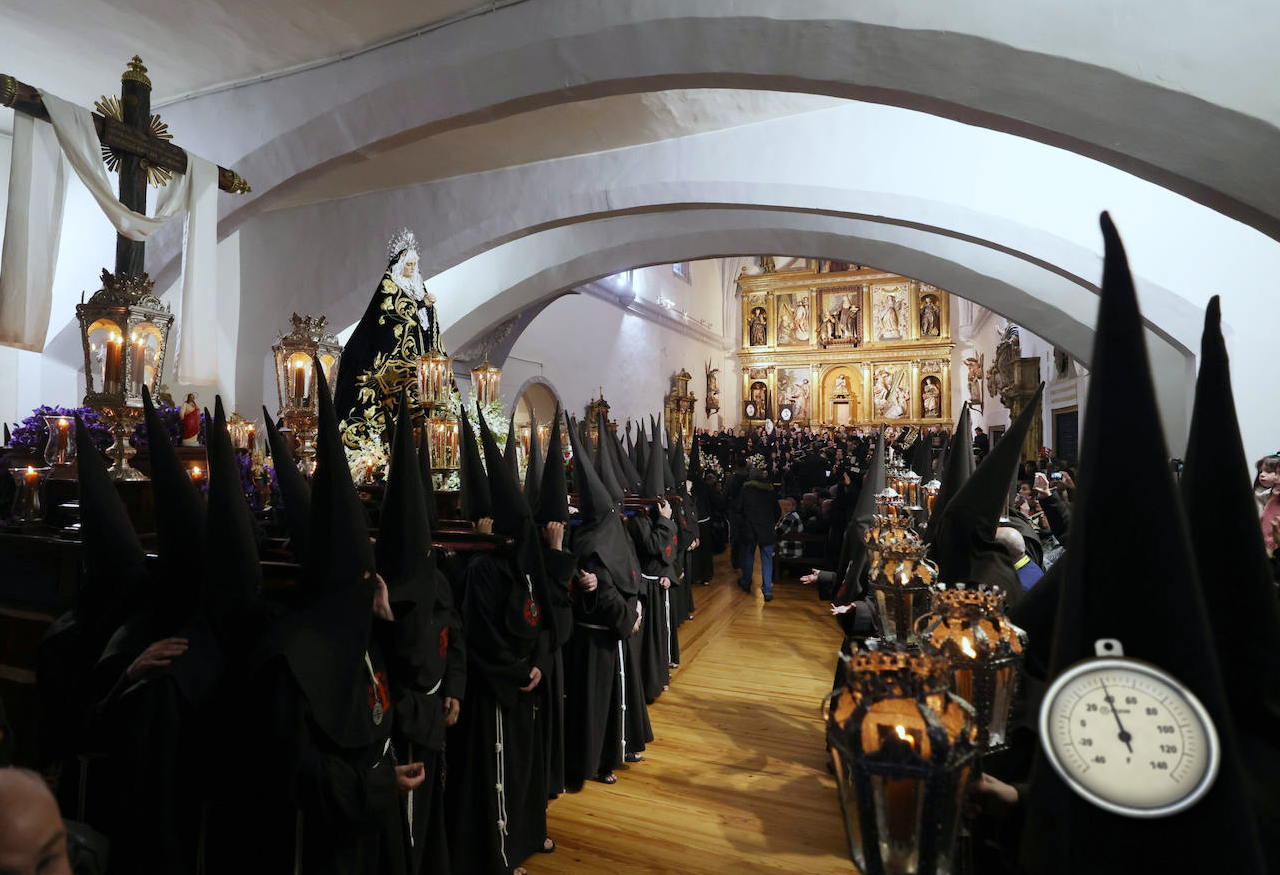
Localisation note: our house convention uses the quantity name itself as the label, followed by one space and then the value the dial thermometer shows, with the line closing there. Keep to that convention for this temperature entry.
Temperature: 40 °F
